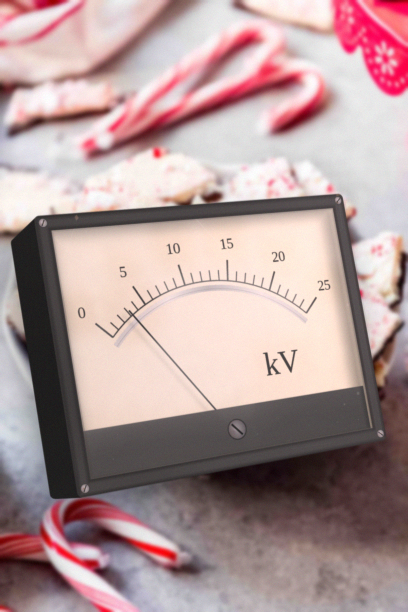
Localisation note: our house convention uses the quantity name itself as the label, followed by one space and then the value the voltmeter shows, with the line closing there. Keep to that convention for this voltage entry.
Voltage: 3 kV
